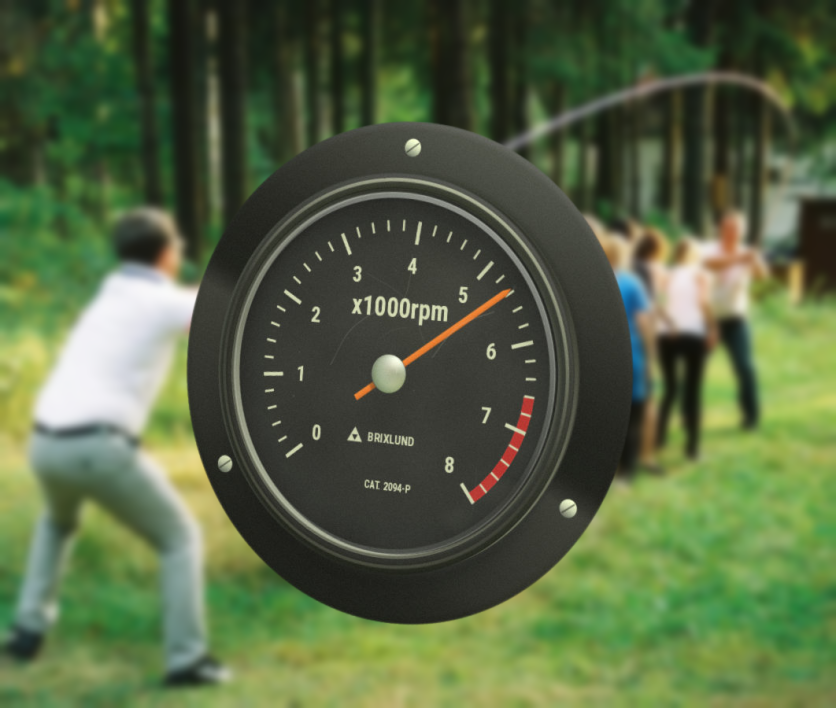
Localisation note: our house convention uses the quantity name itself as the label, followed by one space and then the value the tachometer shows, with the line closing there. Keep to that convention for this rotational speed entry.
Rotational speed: 5400 rpm
